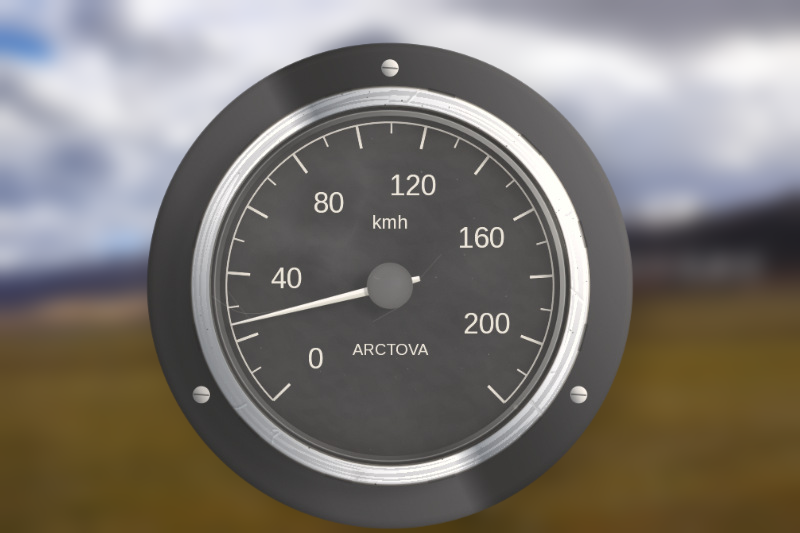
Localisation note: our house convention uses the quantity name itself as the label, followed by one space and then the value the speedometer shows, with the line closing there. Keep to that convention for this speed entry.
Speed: 25 km/h
